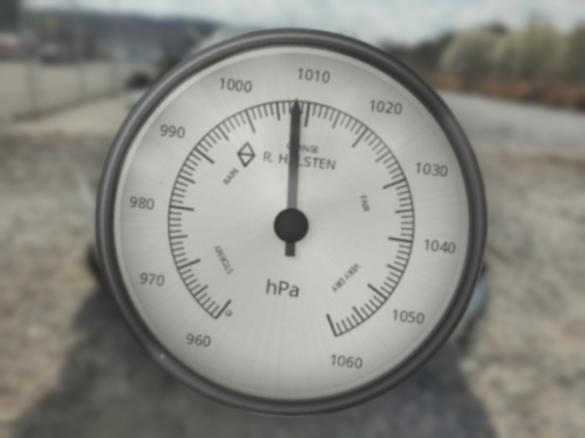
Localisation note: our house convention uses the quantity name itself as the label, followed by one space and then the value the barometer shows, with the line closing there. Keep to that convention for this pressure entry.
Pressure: 1008 hPa
